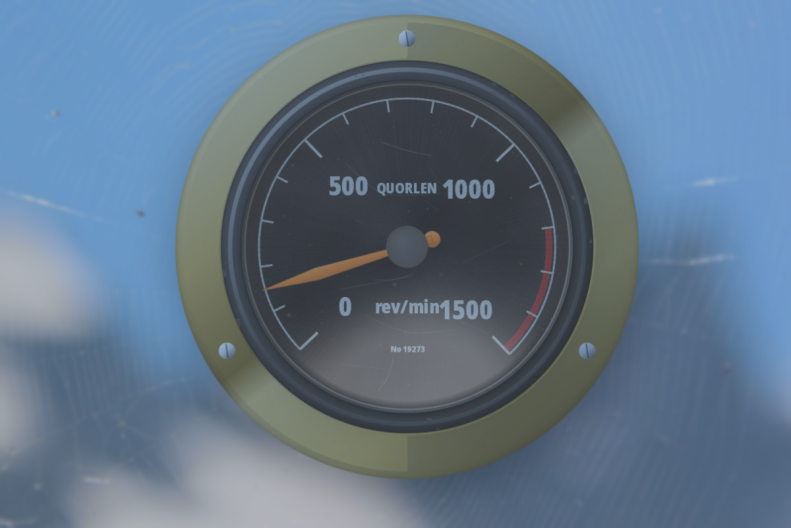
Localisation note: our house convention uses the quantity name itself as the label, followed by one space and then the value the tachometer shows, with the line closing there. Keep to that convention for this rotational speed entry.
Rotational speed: 150 rpm
